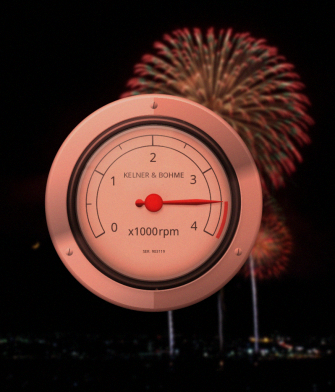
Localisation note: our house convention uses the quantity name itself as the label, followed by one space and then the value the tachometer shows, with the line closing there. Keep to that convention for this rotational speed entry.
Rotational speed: 3500 rpm
